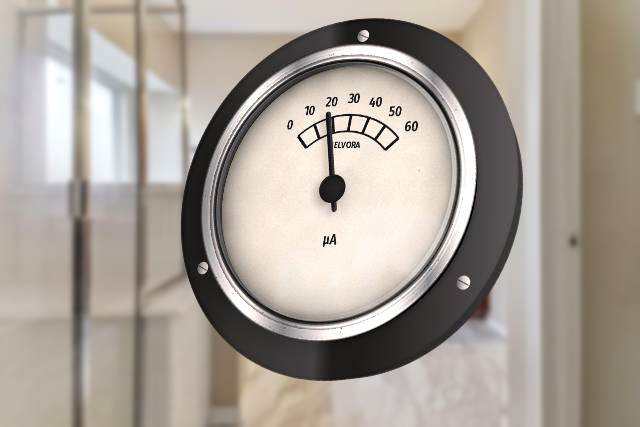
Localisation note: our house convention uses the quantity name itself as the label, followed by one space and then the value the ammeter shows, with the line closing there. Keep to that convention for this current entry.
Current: 20 µA
